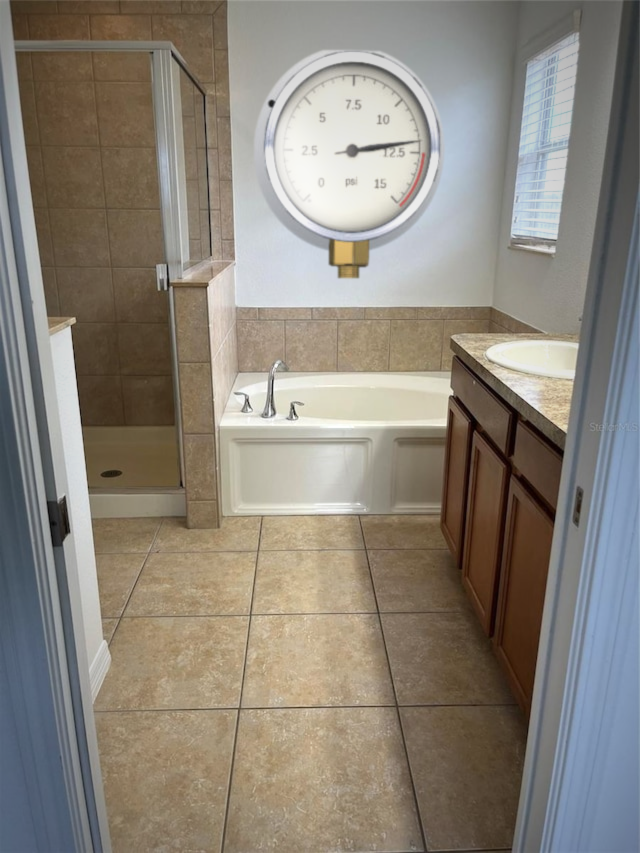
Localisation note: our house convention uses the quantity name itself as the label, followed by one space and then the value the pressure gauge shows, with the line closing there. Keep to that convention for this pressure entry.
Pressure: 12 psi
